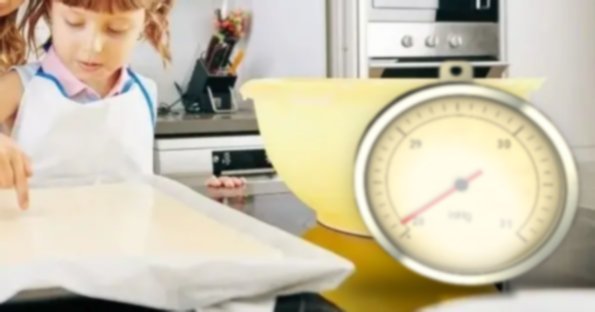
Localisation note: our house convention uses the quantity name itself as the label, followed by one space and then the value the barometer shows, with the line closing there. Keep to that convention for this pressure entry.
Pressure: 28.1 inHg
